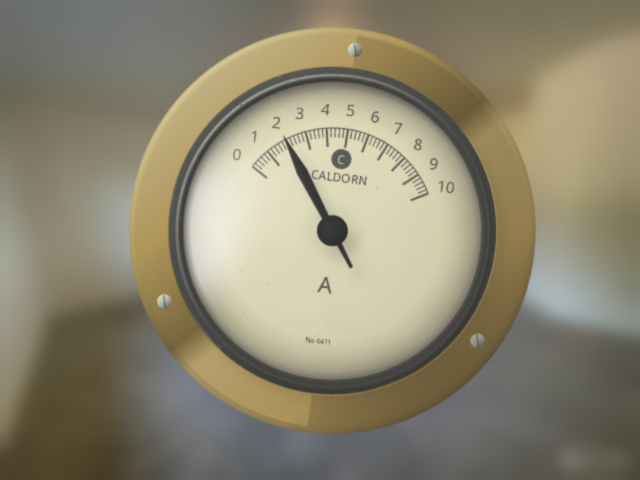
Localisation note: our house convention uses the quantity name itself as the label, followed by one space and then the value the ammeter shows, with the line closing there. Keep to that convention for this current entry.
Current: 2 A
